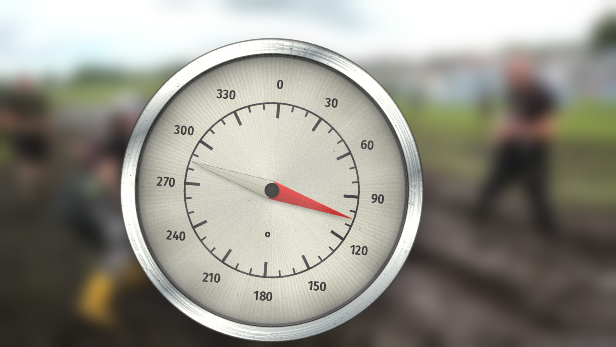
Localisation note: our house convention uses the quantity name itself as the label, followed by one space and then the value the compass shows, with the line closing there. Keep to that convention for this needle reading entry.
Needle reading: 105 °
